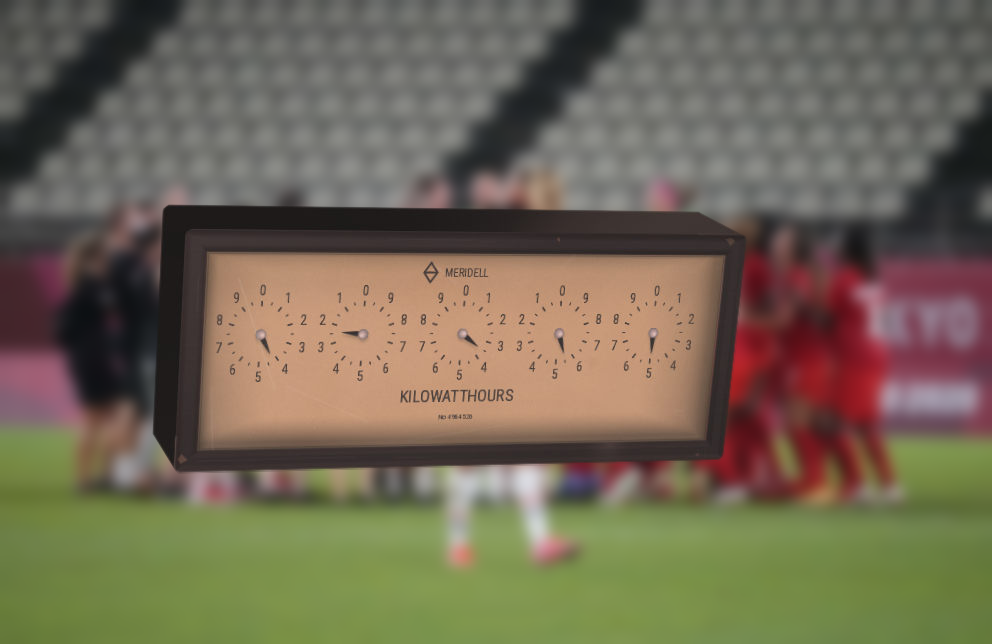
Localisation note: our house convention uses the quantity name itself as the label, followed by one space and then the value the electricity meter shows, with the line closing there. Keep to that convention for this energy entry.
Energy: 42355 kWh
